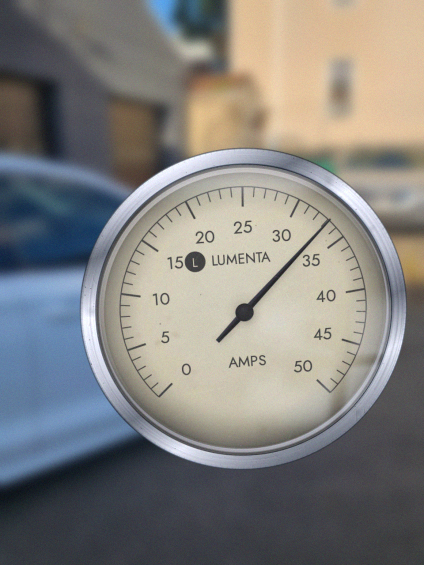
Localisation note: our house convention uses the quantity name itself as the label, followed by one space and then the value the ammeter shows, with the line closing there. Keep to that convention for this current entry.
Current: 33 A
